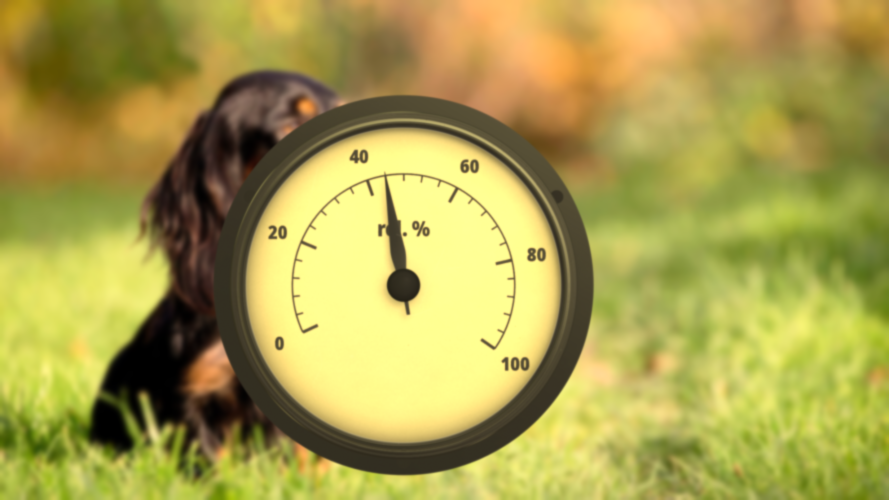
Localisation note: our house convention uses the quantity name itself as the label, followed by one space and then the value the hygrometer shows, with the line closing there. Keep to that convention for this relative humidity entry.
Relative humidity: 44 %
